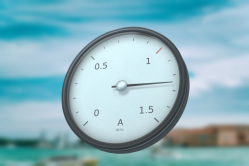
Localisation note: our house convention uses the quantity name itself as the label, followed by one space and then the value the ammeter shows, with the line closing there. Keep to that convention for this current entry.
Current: 1.25 A
